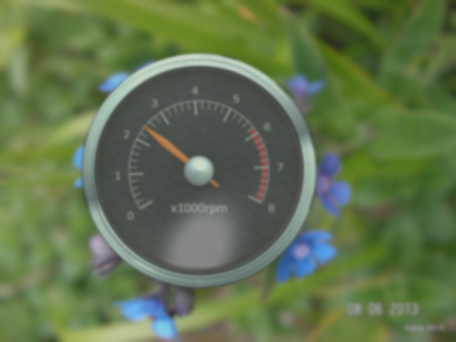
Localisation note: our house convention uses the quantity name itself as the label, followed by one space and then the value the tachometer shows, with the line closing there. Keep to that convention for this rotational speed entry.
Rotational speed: 2400 rpm
